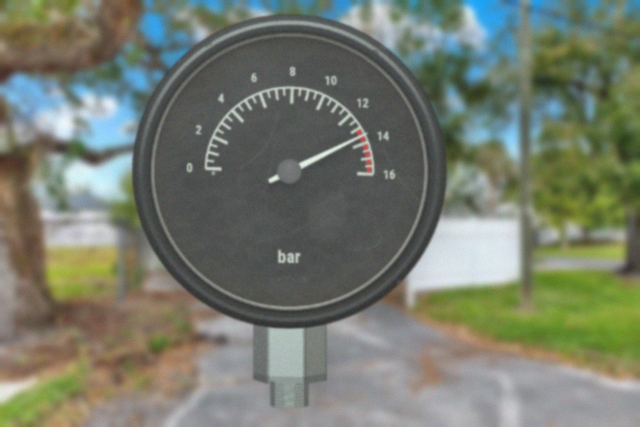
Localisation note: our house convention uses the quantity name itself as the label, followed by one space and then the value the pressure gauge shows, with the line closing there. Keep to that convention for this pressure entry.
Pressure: 13.5 bar
